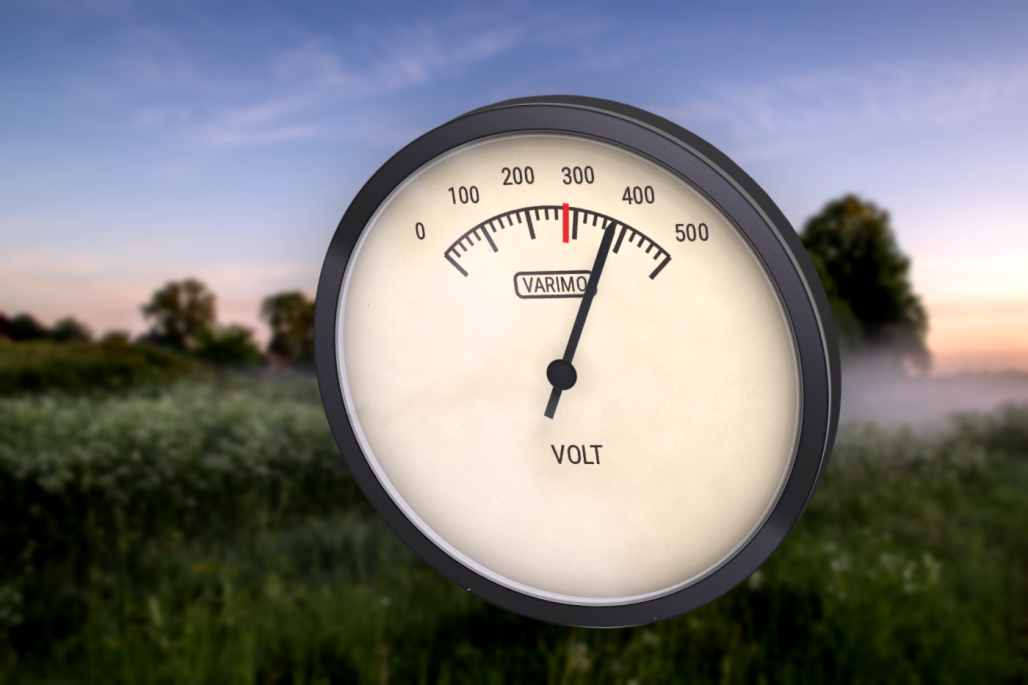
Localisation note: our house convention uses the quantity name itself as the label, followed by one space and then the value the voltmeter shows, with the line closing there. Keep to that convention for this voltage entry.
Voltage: 380 V
